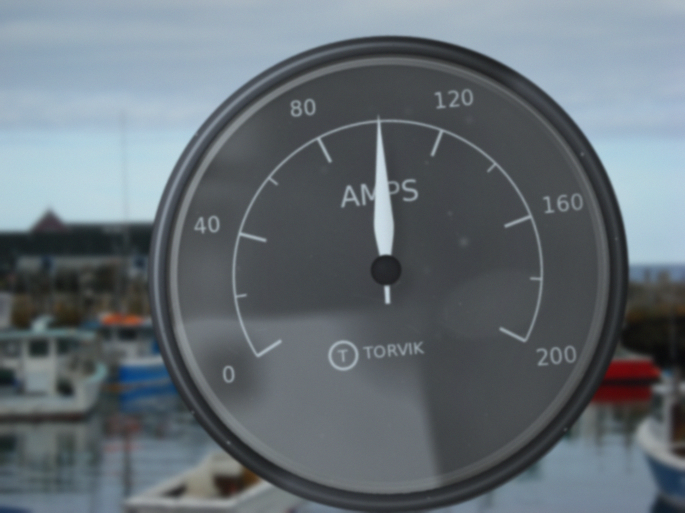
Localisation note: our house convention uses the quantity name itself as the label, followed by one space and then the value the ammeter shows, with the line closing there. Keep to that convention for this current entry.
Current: 100 A
